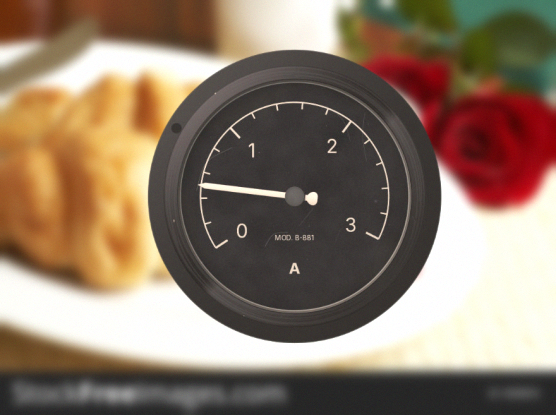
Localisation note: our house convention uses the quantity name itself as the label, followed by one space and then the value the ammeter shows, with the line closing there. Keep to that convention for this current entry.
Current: 0.5 A
